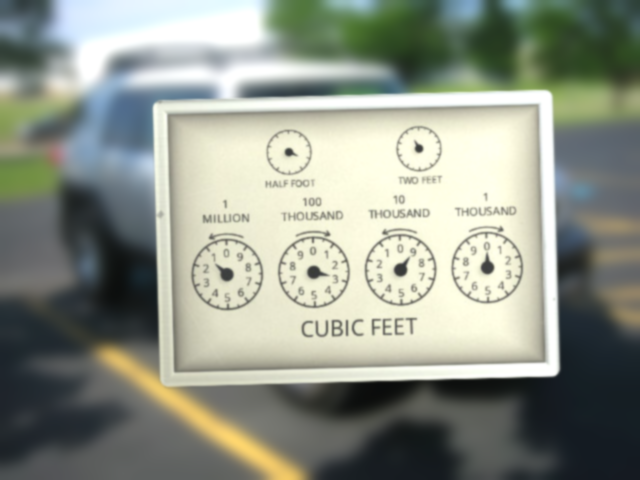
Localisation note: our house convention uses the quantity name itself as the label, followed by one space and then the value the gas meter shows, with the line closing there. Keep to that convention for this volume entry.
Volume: 129000 ft³
